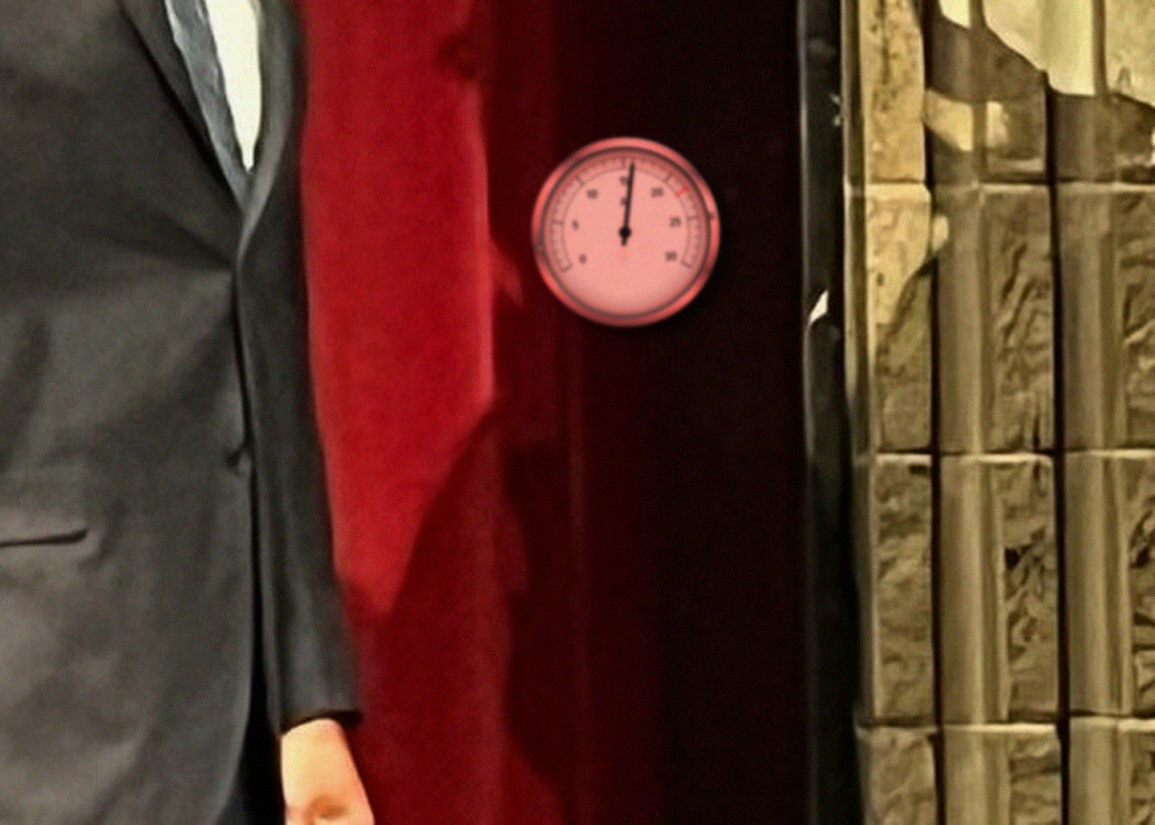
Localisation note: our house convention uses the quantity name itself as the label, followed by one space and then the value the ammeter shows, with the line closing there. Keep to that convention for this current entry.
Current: 16 A
